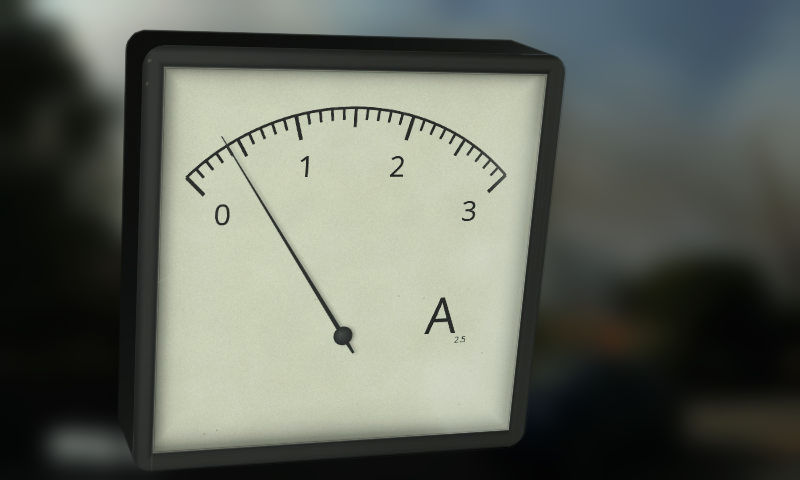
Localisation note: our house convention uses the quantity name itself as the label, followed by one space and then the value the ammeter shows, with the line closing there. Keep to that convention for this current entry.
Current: 0.4 A
